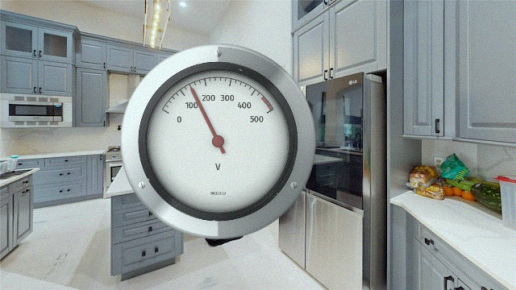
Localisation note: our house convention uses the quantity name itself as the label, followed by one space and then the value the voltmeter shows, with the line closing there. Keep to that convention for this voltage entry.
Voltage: 140 V
